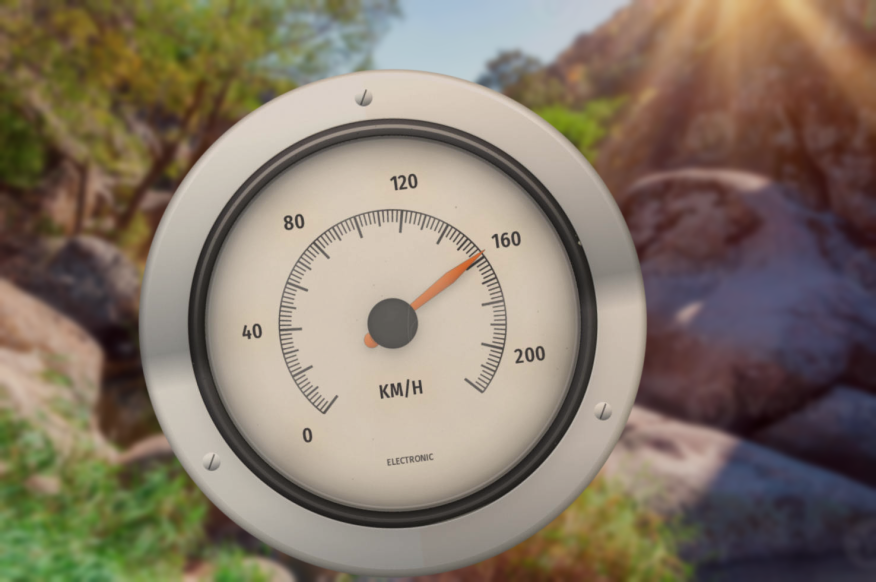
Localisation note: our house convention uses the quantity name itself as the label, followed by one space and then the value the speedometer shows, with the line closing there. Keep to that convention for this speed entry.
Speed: 158 km/h
